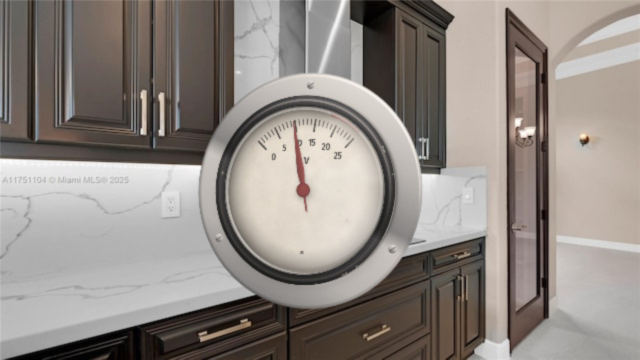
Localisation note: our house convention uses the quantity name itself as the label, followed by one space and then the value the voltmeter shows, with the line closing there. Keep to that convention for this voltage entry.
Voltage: 10 V
